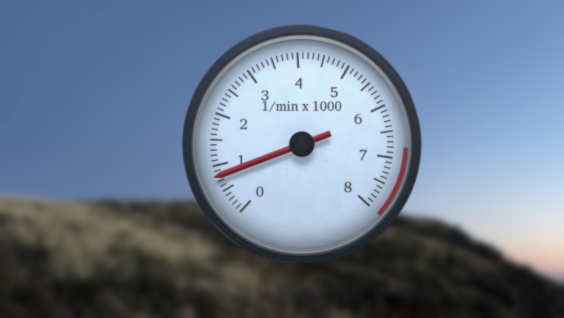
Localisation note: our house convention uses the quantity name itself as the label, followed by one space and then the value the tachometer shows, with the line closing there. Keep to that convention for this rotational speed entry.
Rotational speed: 800 rpm
